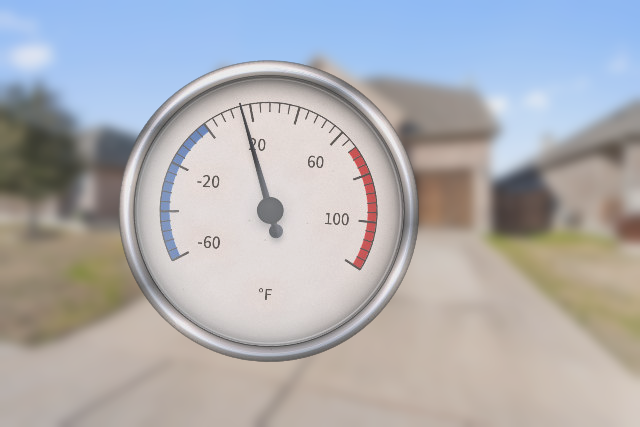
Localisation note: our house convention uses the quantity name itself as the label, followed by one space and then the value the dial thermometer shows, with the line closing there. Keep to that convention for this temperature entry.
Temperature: 16 °F
